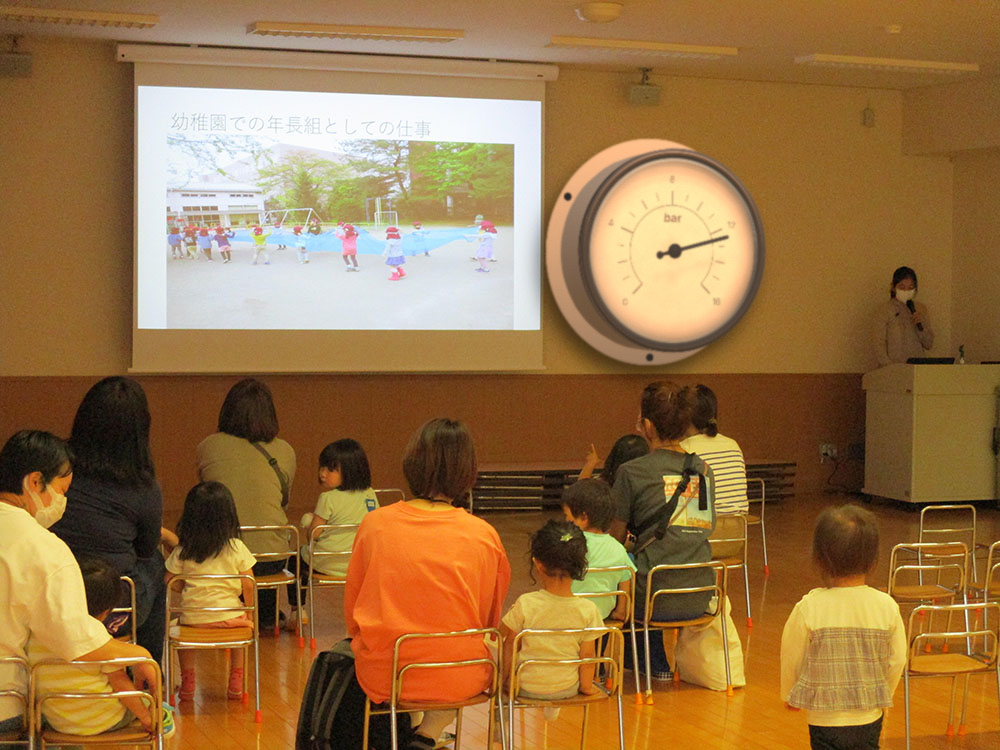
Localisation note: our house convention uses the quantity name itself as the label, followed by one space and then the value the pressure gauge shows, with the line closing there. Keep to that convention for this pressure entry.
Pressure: 12.5 bar
